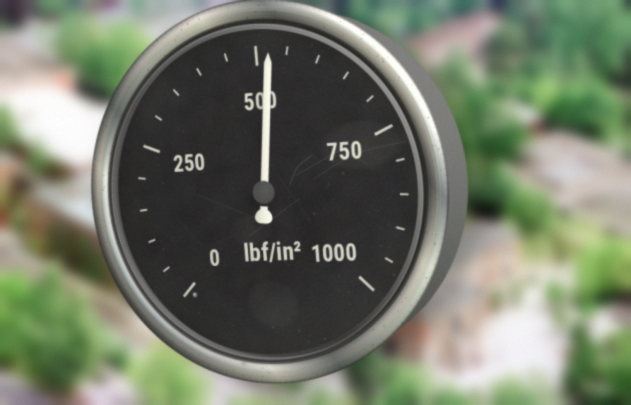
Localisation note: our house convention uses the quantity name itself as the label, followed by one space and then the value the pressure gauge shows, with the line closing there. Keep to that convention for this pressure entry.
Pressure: 525 psi
